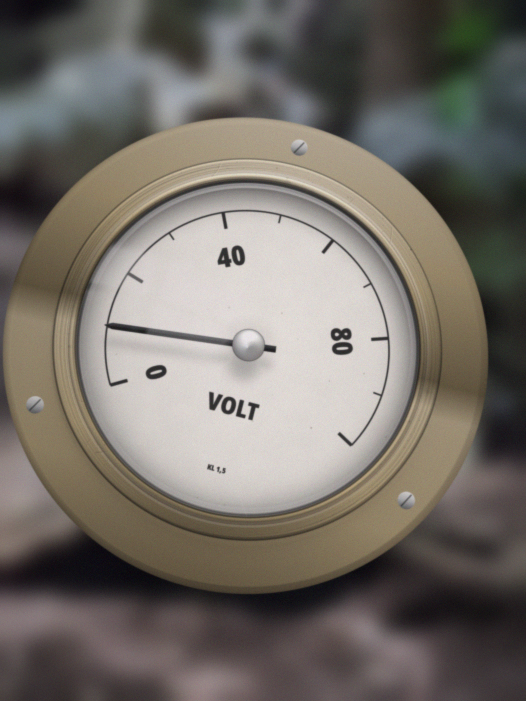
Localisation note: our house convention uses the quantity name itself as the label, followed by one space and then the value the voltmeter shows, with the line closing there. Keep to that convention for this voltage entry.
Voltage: 10 V
